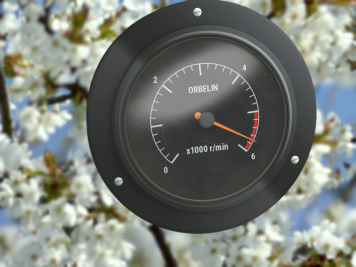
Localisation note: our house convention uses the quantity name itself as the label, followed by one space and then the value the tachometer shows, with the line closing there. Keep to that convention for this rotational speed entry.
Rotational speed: 5700 rpm
